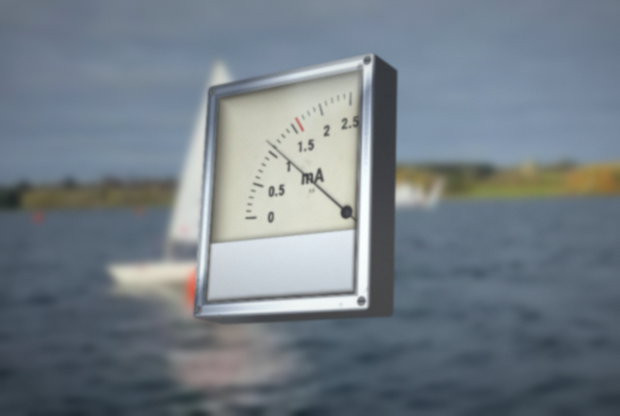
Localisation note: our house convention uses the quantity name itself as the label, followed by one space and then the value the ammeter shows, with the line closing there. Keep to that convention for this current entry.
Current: 1.1 mA
